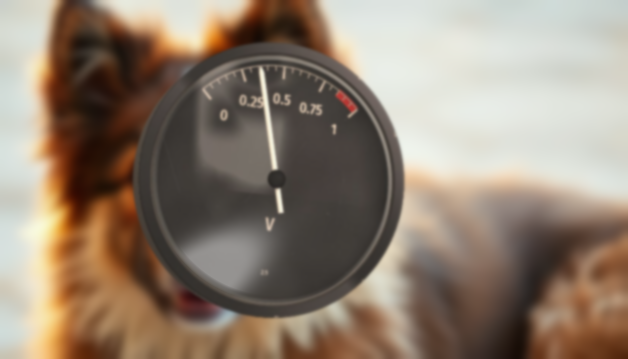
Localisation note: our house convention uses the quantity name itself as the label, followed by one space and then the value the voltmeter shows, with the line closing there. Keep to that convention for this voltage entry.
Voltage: 0.35 V
